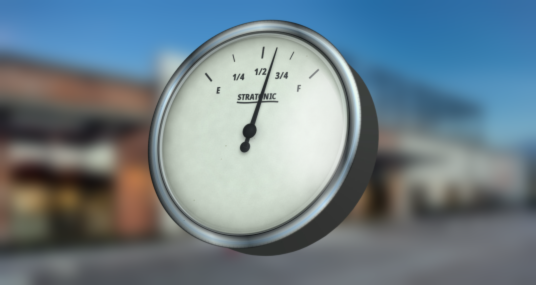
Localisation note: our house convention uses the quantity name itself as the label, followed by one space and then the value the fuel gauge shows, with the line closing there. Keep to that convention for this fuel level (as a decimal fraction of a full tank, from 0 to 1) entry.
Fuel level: 0.625
